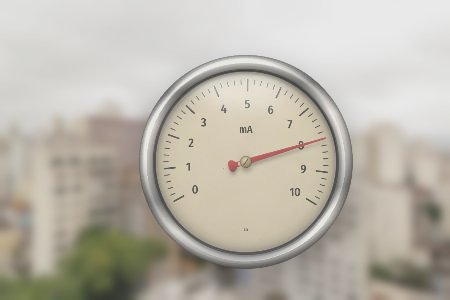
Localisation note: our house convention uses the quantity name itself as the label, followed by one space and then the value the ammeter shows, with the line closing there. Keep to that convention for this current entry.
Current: 8 mA
